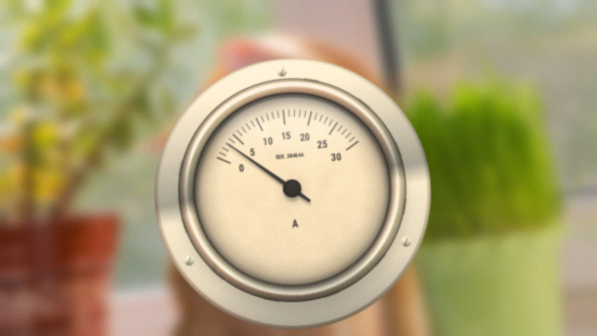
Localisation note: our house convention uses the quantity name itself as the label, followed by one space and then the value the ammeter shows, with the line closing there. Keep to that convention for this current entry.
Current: 3 A
